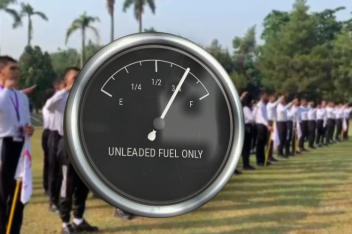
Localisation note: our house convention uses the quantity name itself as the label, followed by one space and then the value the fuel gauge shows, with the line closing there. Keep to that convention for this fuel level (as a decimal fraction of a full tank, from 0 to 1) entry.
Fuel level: 0.75
